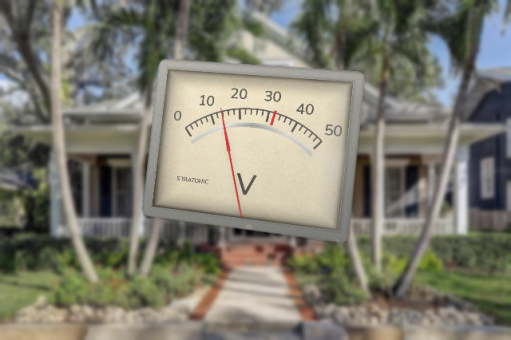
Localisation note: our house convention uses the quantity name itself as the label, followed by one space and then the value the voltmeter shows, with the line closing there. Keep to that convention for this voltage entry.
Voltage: 14 V
